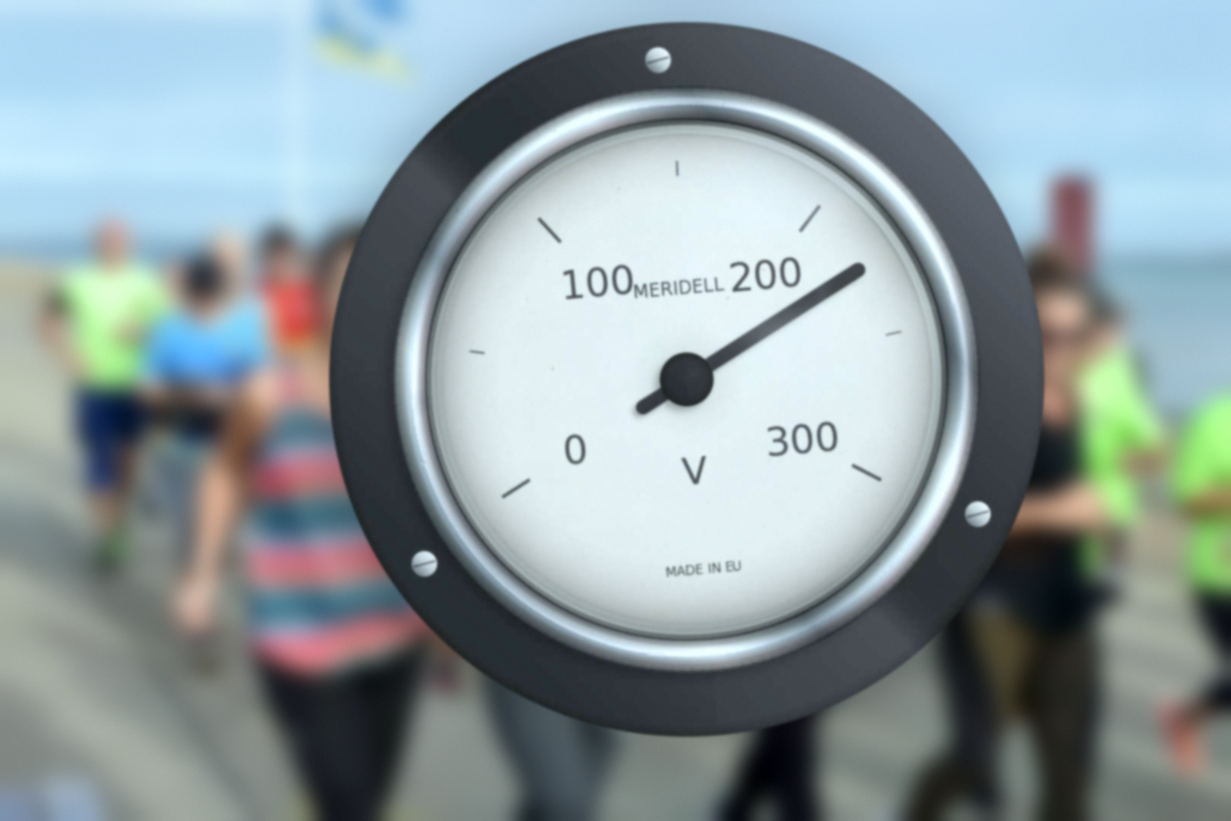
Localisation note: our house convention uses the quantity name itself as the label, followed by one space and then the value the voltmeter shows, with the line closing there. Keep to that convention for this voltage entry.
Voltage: 225 V
